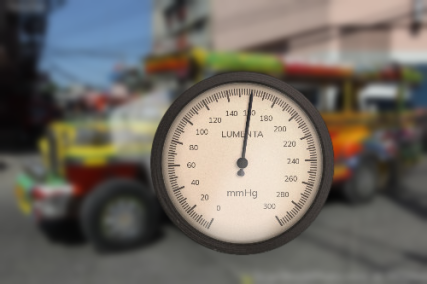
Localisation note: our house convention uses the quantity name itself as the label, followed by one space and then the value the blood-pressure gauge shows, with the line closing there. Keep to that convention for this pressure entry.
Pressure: 160 mmHg
